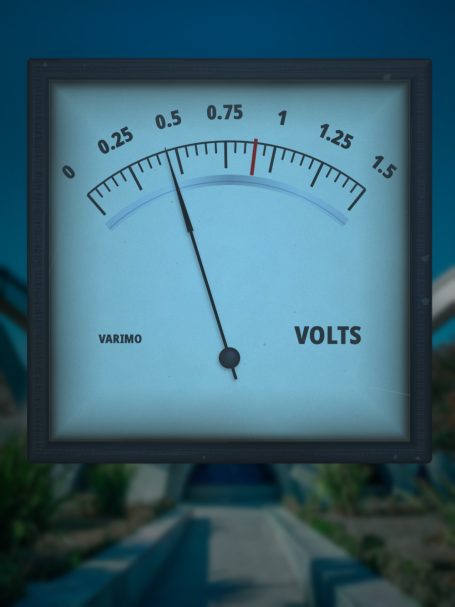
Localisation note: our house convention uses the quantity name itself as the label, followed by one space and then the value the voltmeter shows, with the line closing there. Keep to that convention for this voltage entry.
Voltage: 0.45 V
